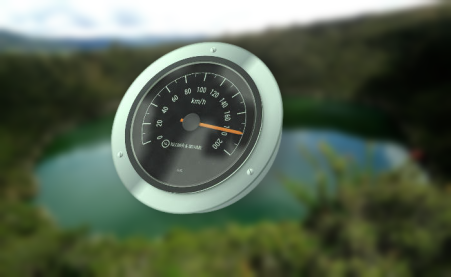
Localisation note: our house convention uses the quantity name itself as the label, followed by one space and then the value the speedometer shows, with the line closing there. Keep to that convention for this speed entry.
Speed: 180 km/h
